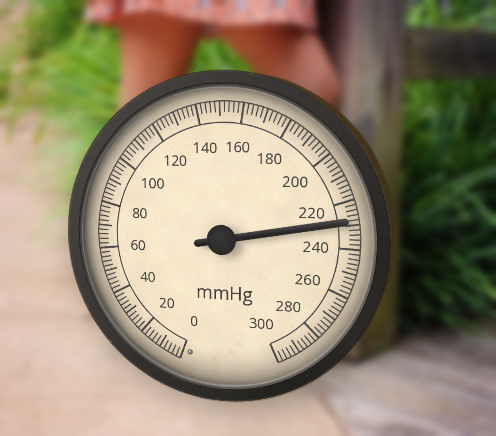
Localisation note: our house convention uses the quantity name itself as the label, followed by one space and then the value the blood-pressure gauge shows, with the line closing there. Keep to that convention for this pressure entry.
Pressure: 228 mmHg
